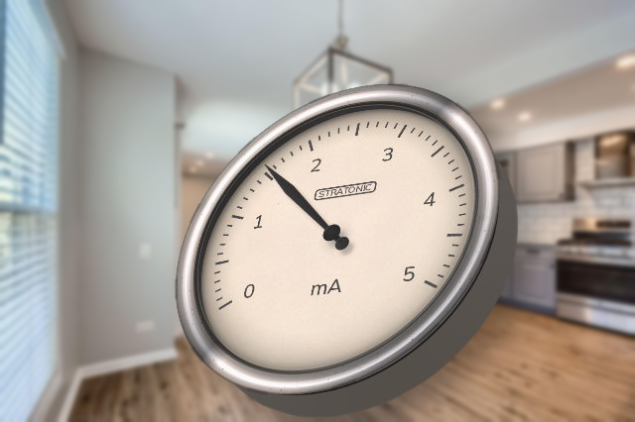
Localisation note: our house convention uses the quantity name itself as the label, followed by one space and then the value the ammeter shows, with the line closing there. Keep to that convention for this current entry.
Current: 1.55 mA
